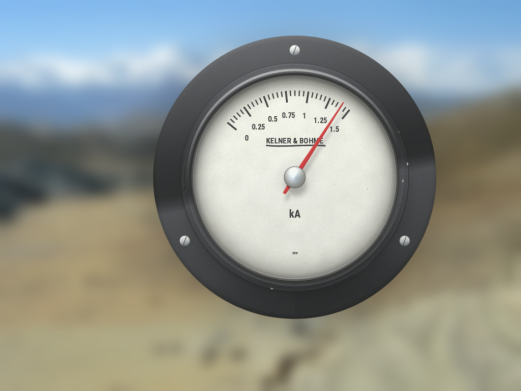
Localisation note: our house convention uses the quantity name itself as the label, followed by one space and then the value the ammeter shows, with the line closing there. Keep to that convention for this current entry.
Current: 1.4 kA
